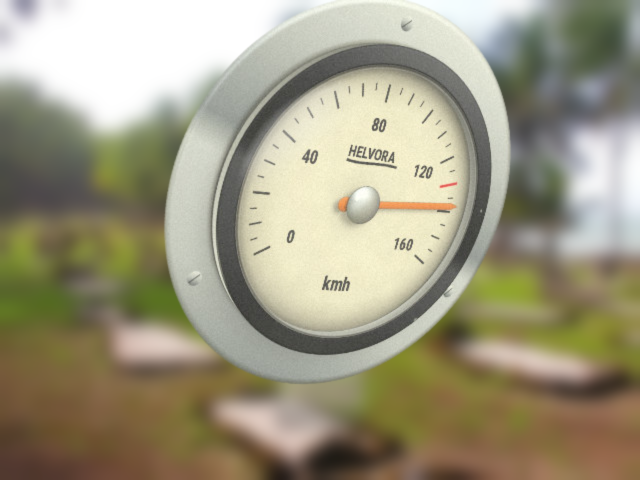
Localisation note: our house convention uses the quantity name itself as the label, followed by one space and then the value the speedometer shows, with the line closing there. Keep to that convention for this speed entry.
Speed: 137.5 km/h
